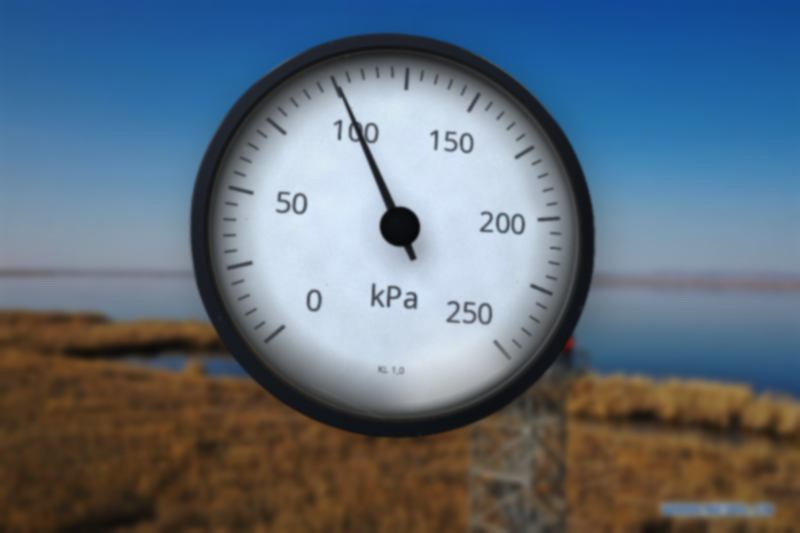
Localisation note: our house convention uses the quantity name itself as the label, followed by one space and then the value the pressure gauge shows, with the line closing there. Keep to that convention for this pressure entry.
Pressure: 100 kPa
